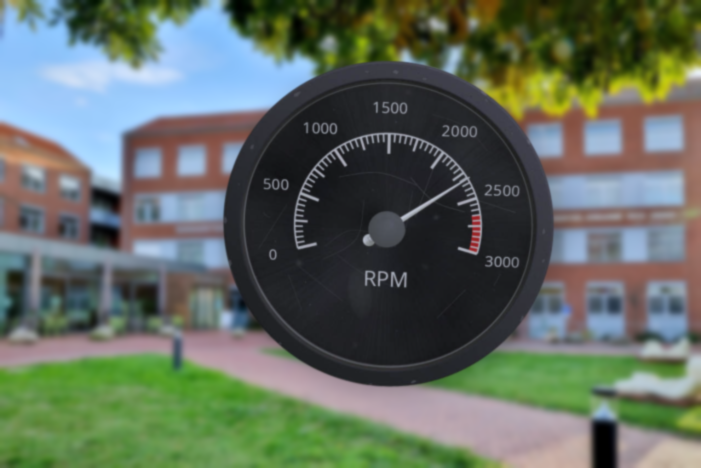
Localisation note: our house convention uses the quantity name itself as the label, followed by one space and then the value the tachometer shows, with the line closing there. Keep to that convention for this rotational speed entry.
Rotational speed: 2300 rpm
